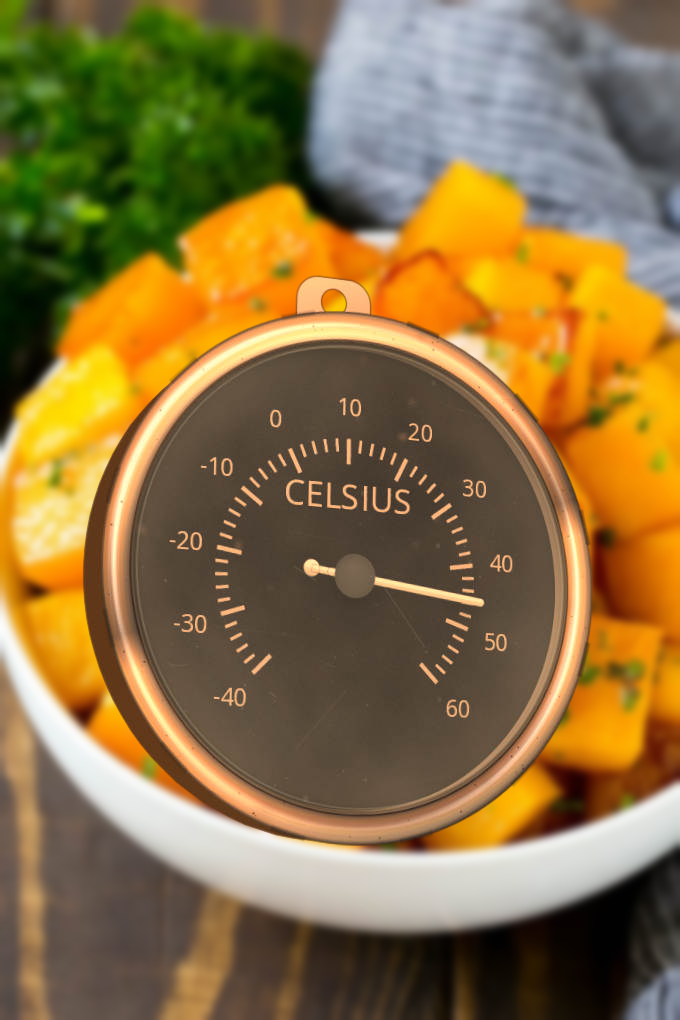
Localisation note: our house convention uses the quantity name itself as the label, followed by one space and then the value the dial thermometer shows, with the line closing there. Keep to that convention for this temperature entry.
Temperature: 46 °C
